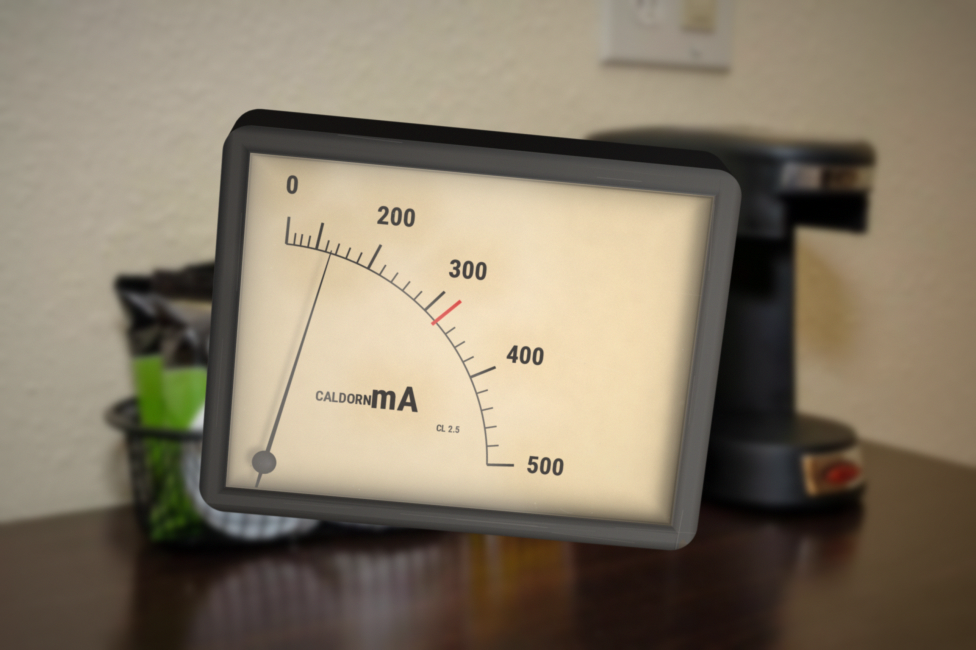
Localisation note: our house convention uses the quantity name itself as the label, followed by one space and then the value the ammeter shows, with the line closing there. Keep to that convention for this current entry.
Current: 130 mA
